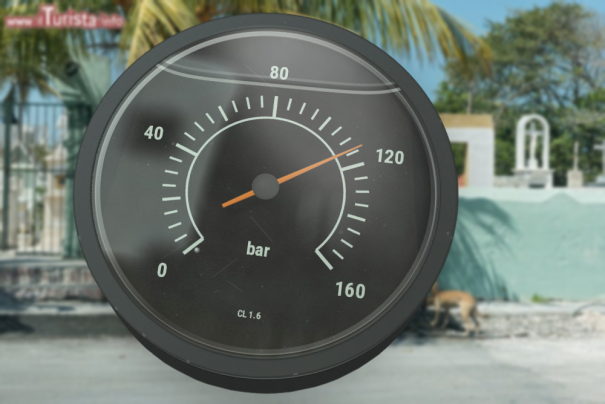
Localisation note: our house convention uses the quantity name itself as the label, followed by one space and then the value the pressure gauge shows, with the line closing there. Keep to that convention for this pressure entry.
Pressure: 115 bar
